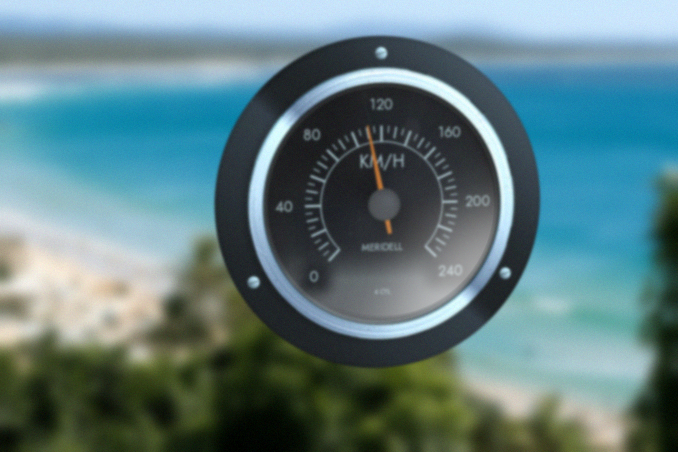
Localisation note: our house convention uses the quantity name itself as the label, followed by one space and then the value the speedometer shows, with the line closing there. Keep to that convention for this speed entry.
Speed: 110 km/h
